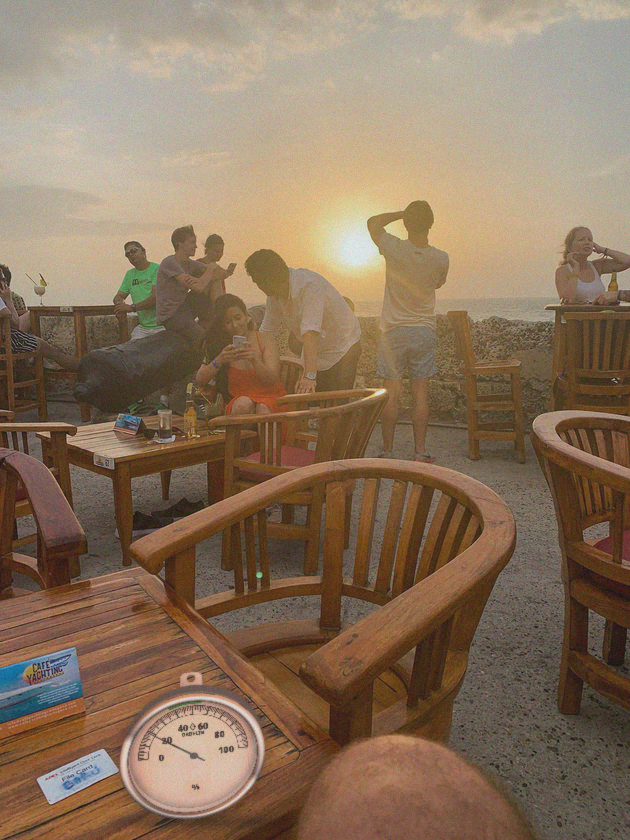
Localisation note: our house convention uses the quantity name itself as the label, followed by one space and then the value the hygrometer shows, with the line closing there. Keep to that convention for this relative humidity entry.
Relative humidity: 20 %
